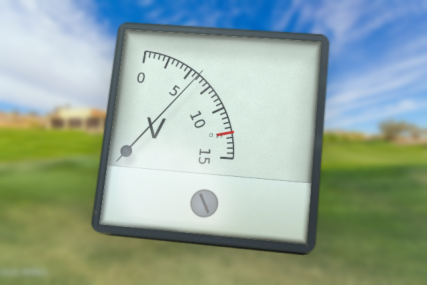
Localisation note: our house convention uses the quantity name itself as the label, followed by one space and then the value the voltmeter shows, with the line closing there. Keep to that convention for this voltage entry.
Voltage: 6 V
